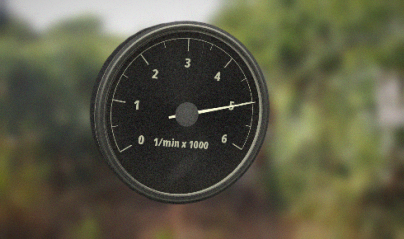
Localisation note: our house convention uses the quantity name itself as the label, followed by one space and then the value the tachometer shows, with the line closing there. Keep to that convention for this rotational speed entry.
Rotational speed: 5000 rpm
